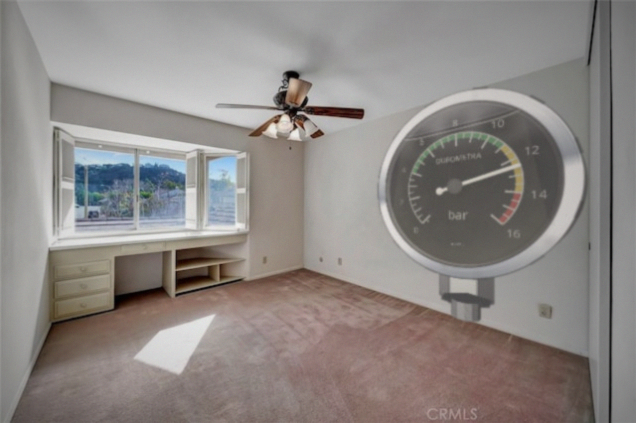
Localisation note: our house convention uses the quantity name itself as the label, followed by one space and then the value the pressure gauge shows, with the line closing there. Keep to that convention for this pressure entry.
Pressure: 12.5 bar
